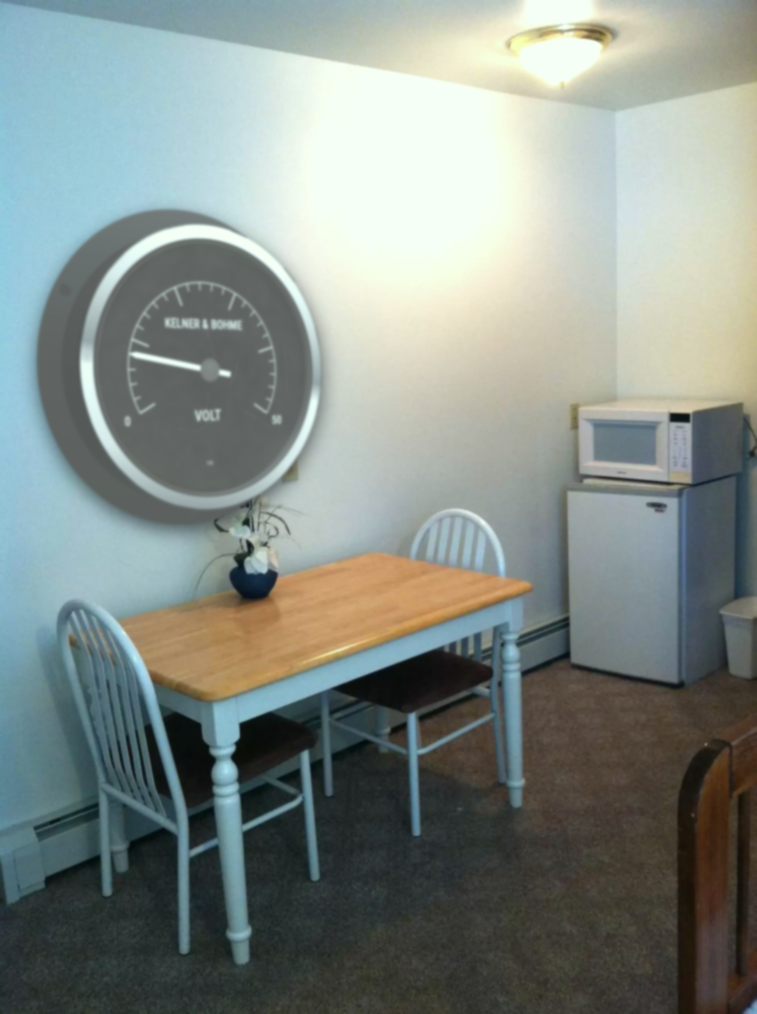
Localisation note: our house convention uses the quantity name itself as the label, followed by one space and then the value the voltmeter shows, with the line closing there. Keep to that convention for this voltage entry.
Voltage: 8 V
